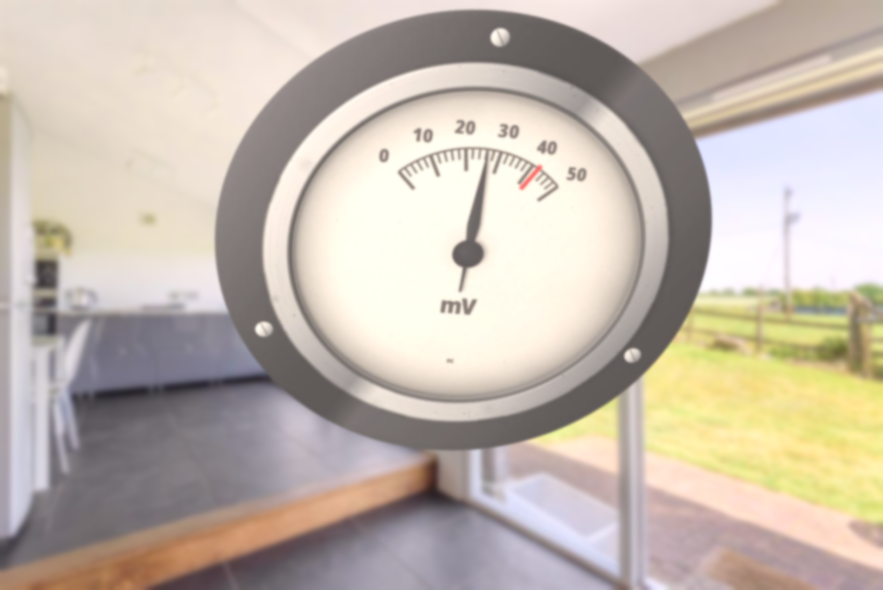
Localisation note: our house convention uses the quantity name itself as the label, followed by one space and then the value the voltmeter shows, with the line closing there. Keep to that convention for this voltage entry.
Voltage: 26 mV
